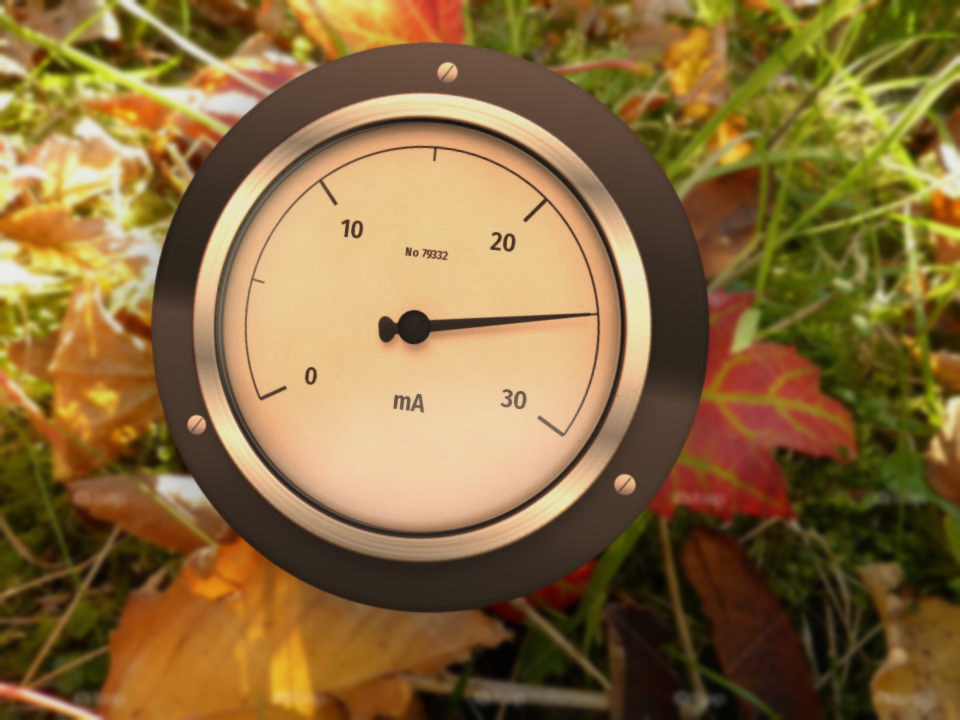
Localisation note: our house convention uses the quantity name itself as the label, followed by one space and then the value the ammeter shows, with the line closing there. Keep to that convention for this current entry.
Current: 25 mA
